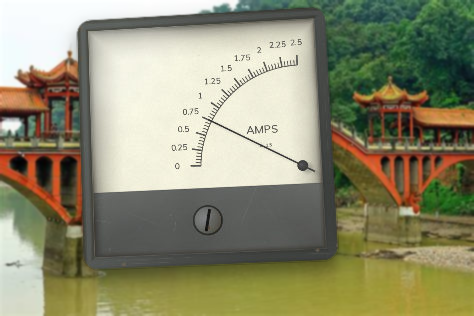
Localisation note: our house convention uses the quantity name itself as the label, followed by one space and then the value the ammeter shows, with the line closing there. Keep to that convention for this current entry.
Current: 0.75 A
